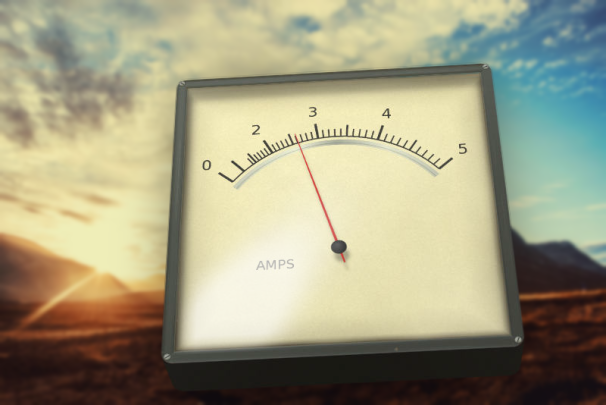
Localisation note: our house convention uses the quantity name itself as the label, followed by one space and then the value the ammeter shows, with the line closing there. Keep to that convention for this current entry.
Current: 2.6 A
